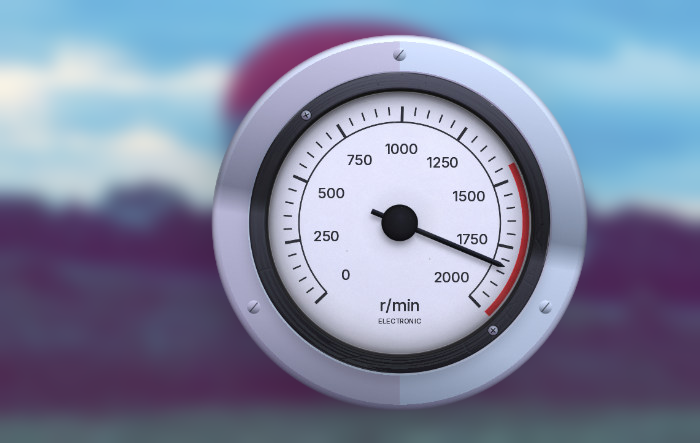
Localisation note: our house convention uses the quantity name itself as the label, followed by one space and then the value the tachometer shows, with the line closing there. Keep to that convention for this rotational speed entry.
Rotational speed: 1825 rpm
